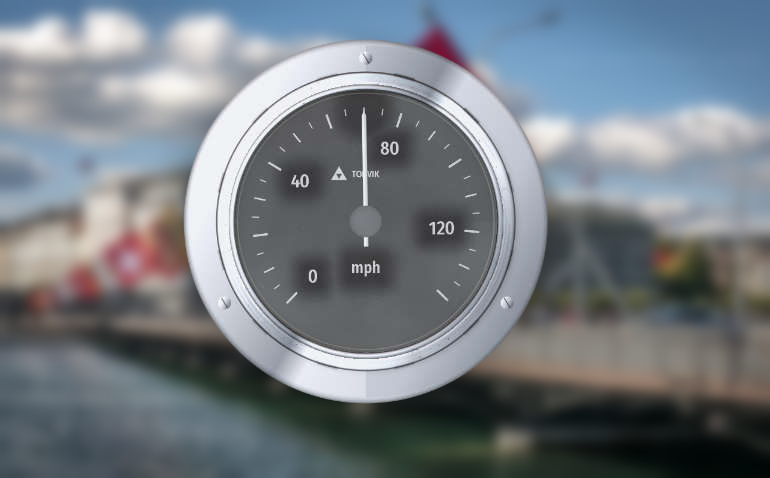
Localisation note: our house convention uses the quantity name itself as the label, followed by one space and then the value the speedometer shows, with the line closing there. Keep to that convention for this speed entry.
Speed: 70 mph
